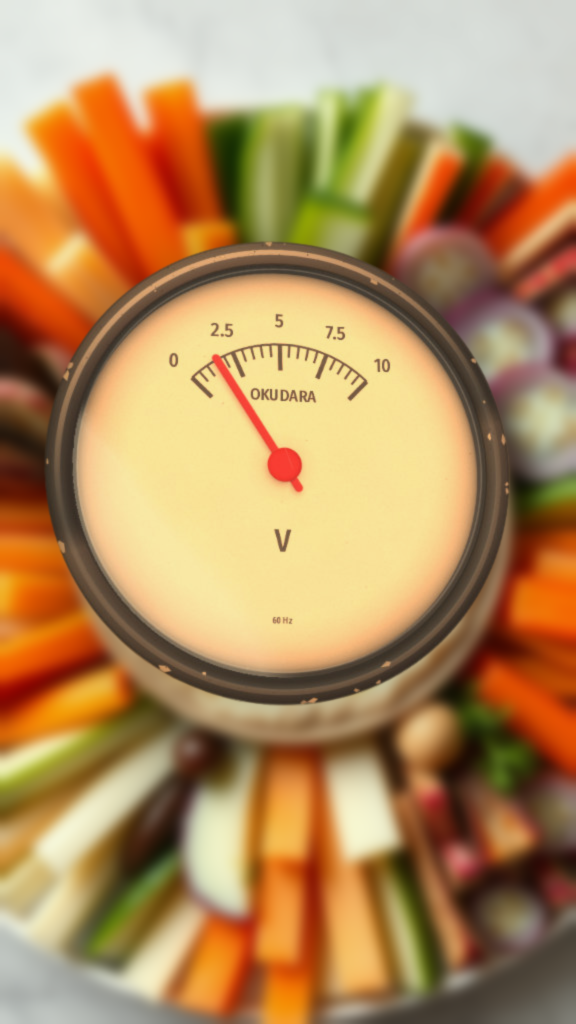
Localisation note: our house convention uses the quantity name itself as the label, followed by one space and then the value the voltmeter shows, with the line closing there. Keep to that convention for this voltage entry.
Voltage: 1.5 V
